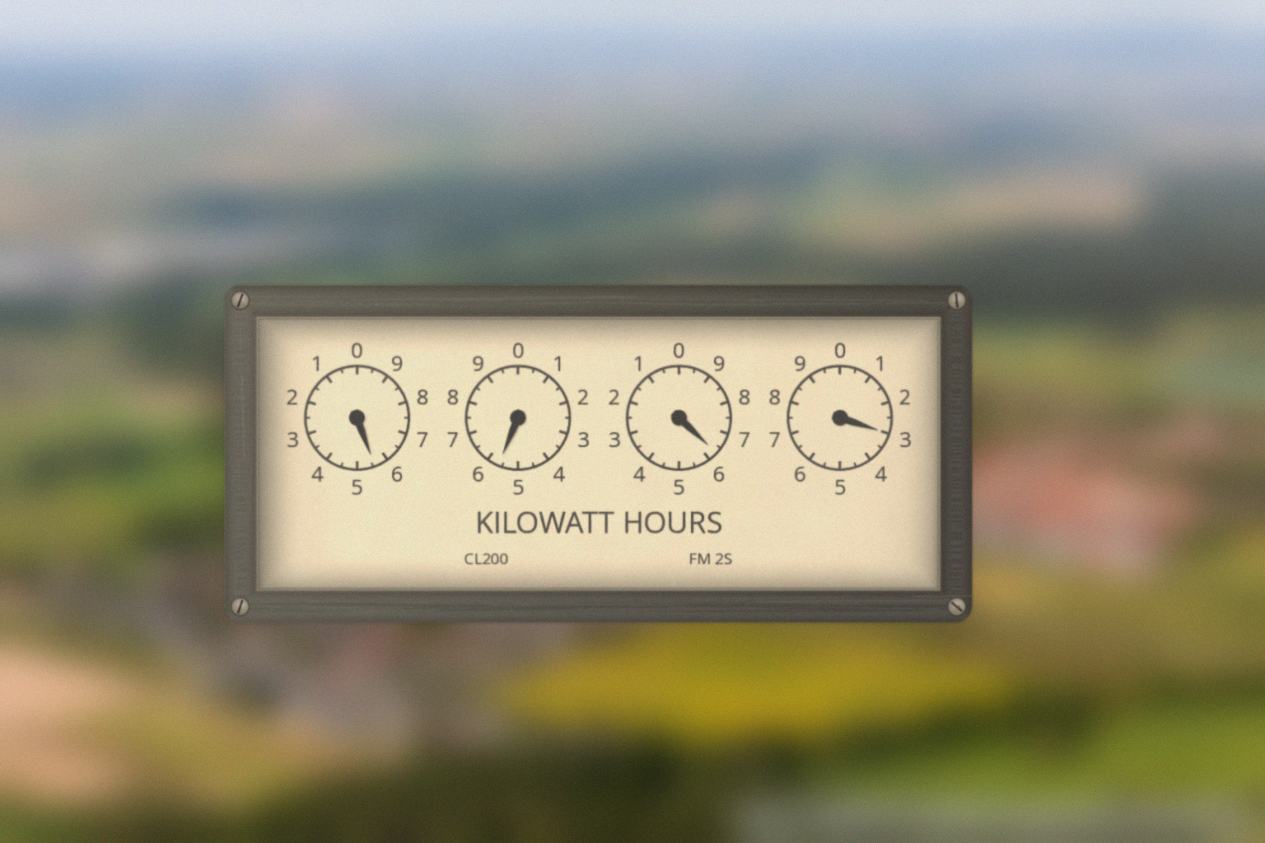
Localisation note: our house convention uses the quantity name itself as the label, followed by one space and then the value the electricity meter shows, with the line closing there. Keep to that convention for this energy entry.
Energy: 5563 kWh
